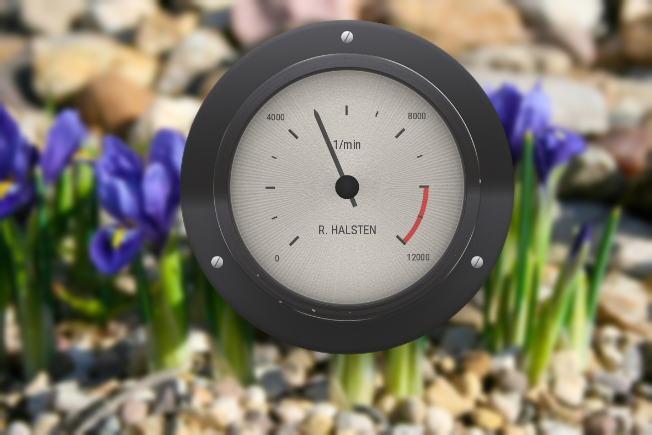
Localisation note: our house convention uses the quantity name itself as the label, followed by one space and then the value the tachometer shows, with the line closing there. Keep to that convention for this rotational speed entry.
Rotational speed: 5000 rpm
